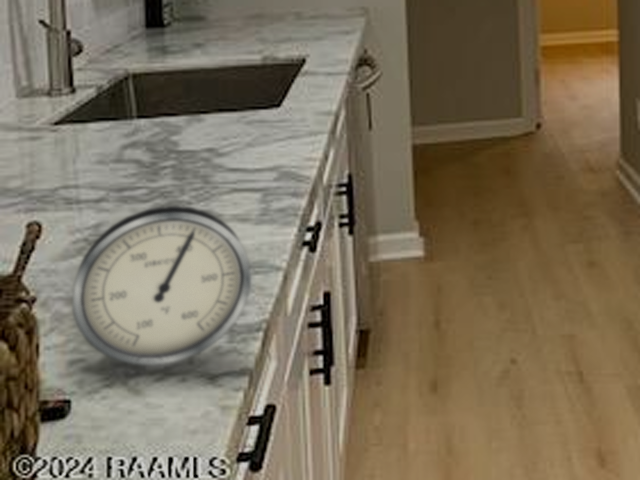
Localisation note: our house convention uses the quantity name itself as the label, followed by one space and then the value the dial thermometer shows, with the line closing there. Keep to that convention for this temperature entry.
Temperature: 400 °F
